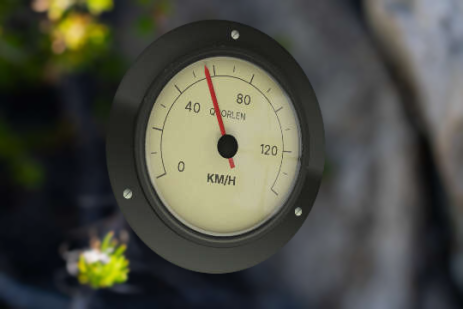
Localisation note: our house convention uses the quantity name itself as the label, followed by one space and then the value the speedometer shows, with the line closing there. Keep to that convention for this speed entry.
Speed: 55 km/h
